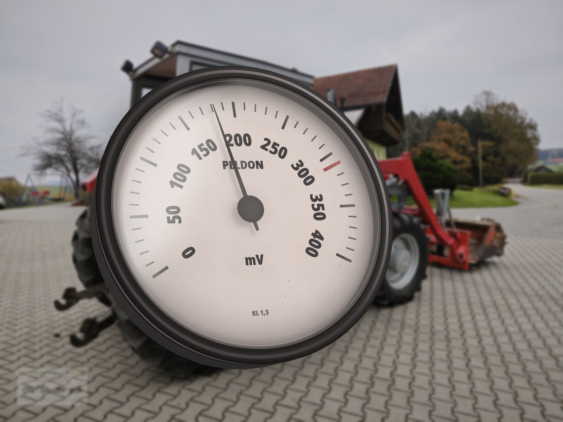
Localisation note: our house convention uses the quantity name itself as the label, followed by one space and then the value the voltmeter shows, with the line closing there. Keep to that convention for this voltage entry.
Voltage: 180 mV
